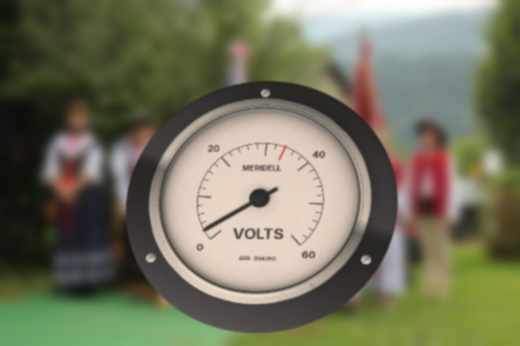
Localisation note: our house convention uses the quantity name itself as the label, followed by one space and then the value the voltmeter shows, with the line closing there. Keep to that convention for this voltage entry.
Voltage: 2 V
